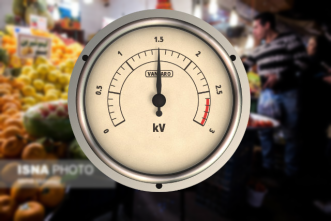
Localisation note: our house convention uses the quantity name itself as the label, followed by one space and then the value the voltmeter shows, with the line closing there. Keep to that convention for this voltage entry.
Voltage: 1.5 kV
